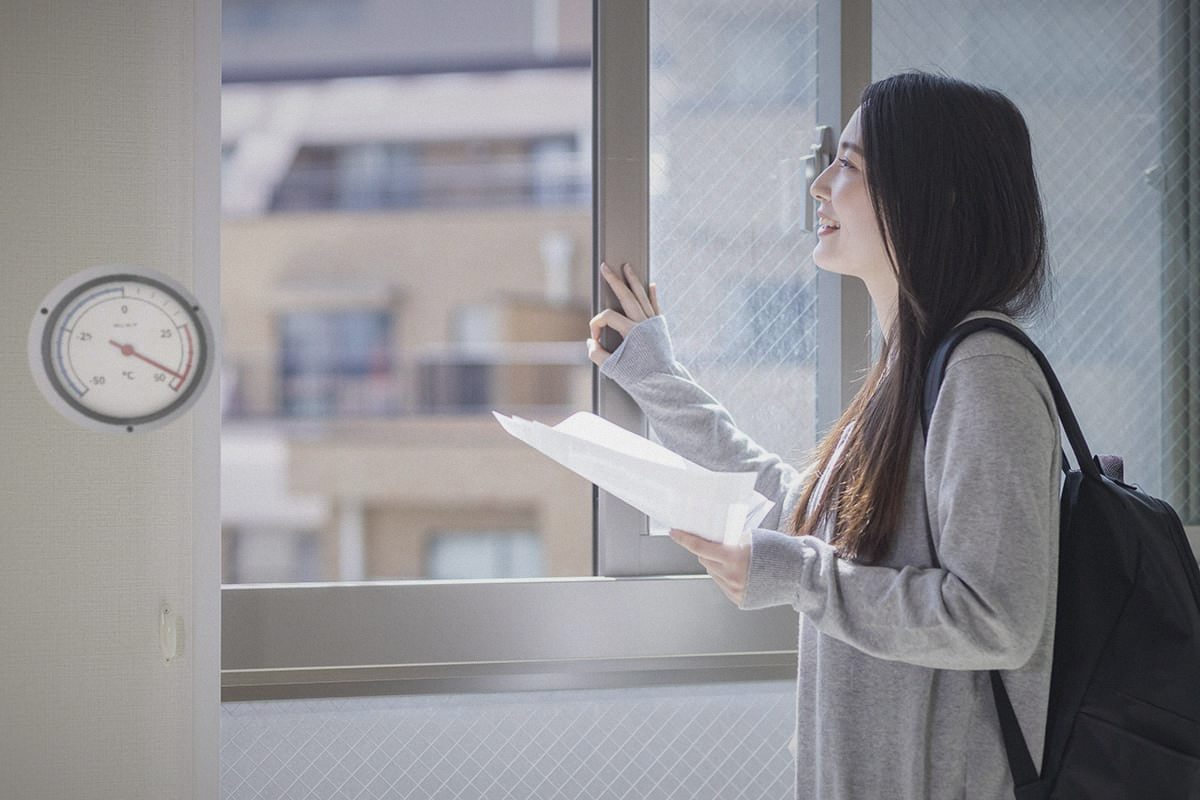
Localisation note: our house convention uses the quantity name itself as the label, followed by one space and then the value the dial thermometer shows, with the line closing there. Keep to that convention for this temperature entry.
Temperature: 45 °C
